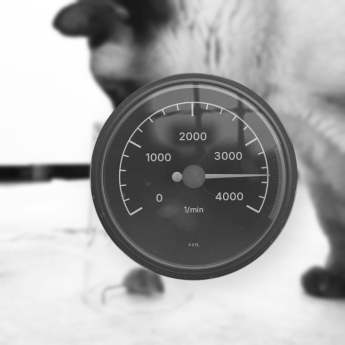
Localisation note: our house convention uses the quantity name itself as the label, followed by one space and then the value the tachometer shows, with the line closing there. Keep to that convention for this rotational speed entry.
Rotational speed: 3500 rpm
